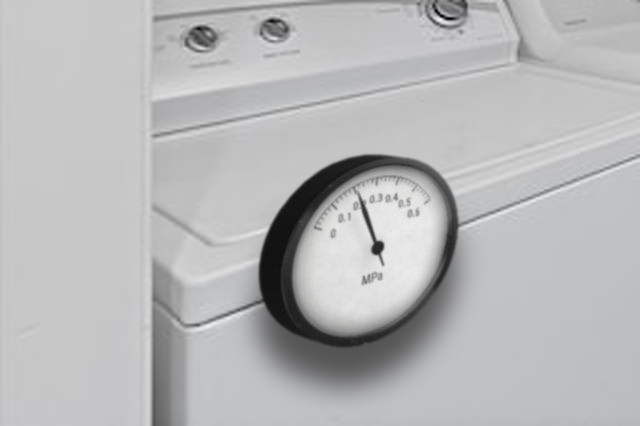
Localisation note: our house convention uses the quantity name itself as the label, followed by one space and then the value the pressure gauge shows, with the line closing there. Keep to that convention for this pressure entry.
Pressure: 0.2 MPa
